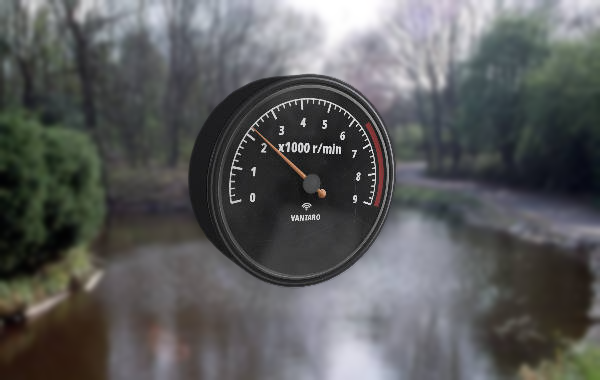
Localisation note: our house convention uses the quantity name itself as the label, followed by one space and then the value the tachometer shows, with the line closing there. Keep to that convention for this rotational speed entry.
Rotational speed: 2200 rpm
